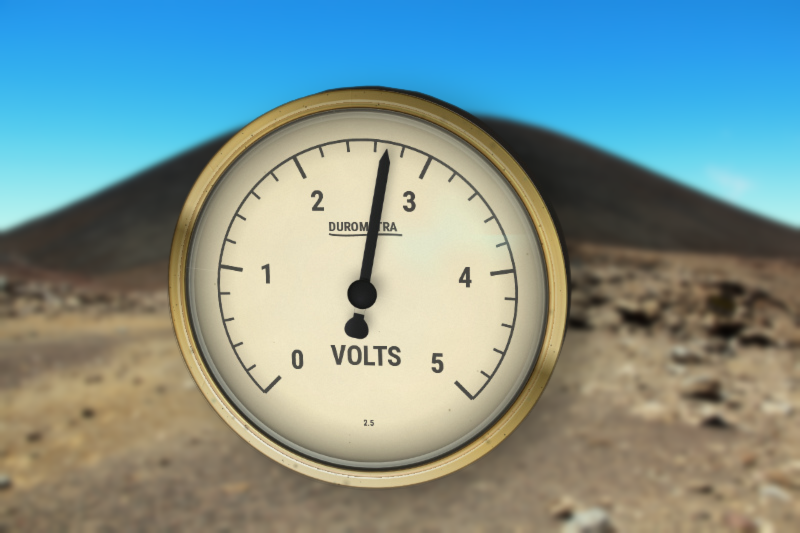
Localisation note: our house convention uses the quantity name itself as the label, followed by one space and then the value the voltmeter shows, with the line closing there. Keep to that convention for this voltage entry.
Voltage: 2.7 V
